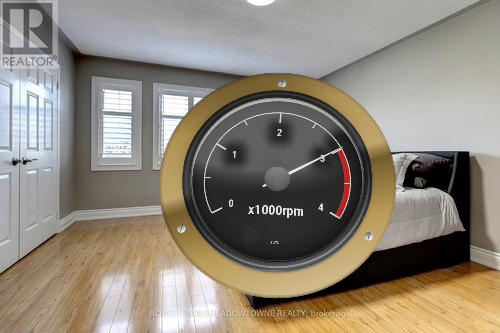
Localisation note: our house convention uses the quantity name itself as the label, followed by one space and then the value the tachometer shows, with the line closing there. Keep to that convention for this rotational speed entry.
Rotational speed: 3000 rpm
